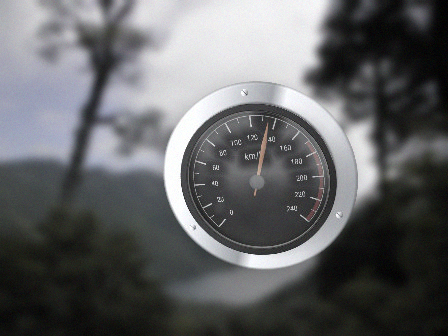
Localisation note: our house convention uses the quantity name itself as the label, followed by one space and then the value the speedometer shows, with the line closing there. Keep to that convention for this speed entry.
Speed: 135 km/h
